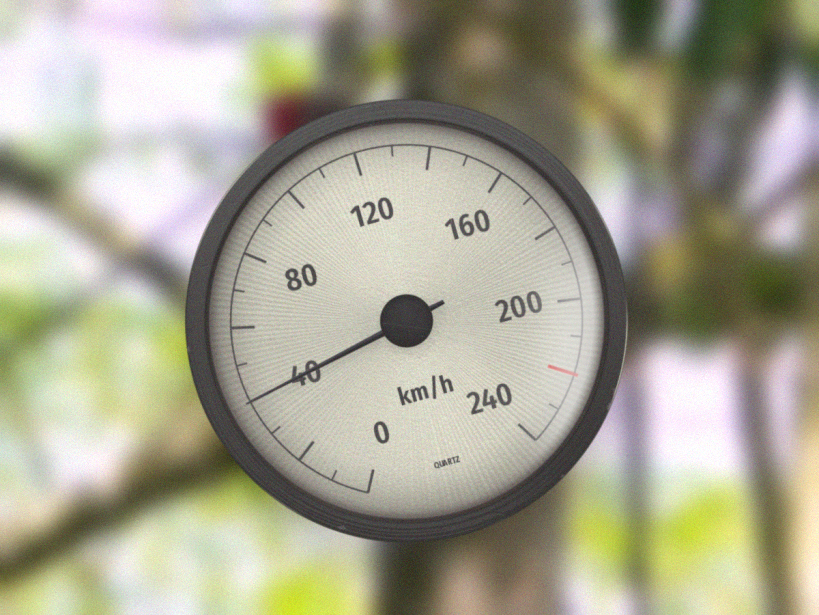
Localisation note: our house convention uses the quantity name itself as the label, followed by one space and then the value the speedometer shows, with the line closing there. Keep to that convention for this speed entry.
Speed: 40 km/h
